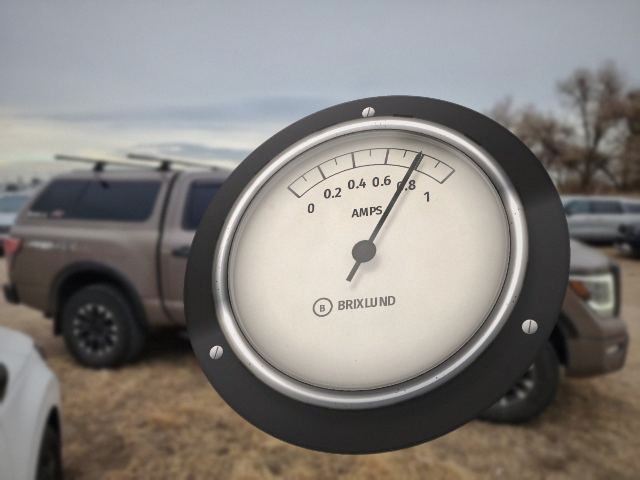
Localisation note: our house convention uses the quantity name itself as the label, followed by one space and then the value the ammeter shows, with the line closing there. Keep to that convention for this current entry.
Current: 0.8 A
